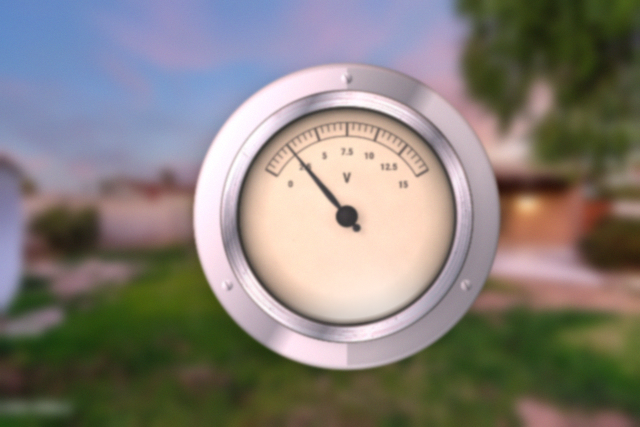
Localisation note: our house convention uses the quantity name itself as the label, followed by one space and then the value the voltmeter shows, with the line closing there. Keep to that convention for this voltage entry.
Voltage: 2.5 V
